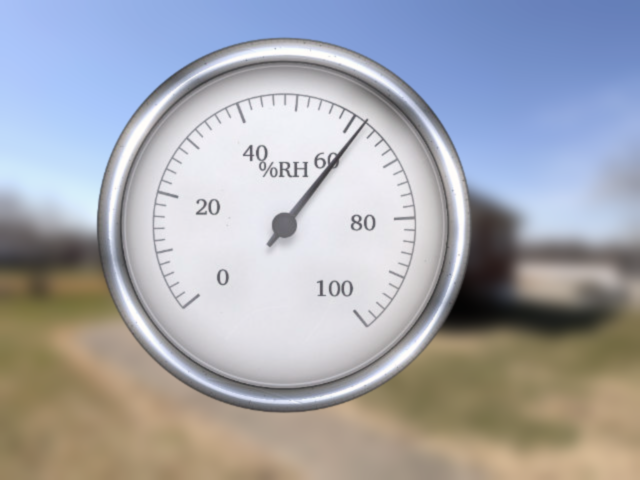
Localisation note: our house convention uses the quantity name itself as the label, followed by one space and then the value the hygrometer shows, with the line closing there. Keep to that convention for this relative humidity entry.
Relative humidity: 62 %
